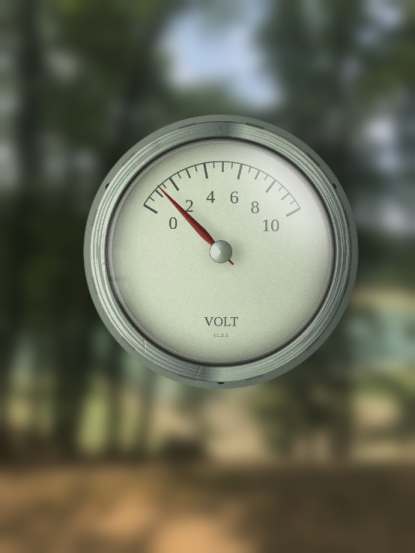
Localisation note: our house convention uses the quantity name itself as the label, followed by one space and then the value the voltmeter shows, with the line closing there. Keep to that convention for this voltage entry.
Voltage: 1.25 V
